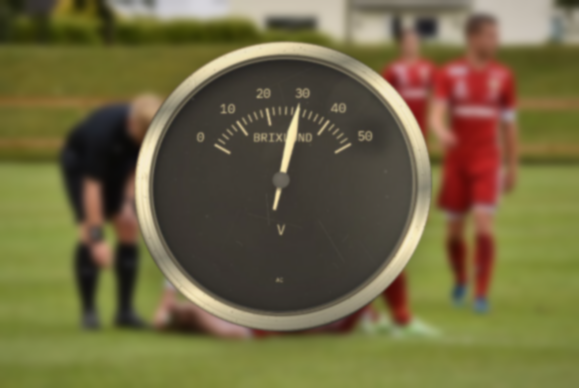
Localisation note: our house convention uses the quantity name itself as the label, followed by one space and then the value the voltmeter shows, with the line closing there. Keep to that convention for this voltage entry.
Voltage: 30 V
